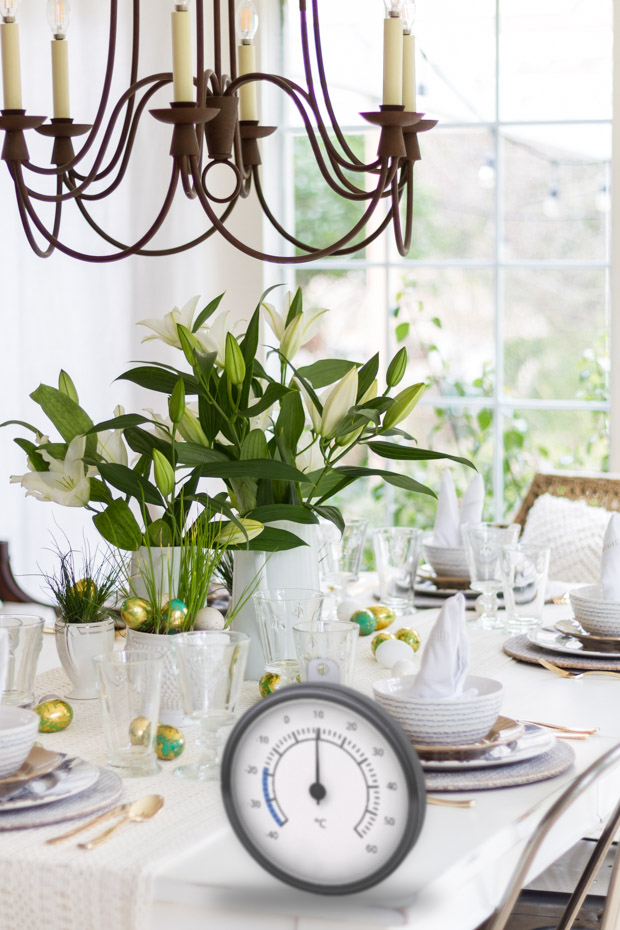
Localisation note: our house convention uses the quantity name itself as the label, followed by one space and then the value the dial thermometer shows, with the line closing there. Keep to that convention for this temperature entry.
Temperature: 10 °C
